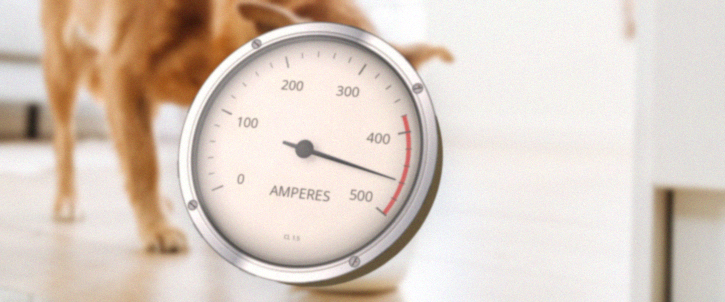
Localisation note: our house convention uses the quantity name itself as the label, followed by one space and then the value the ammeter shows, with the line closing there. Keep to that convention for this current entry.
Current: 460 A
